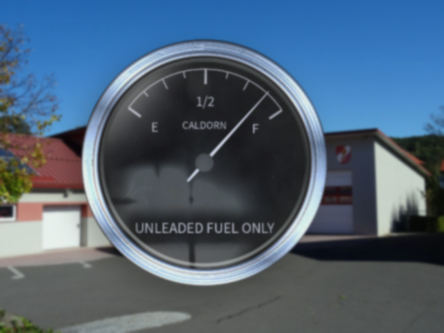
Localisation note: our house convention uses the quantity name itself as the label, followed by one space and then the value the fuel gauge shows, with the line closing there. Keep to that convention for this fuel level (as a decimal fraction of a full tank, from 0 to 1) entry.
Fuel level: 0.875
